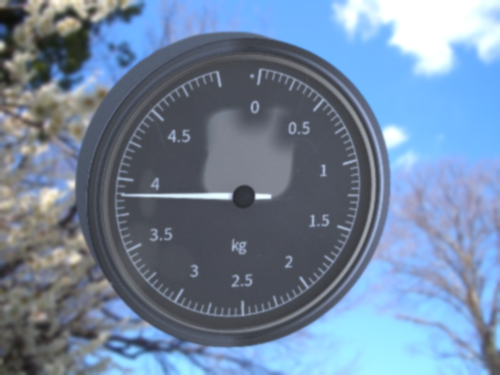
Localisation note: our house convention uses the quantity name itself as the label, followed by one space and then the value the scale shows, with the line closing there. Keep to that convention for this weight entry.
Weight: 3.9 kg
